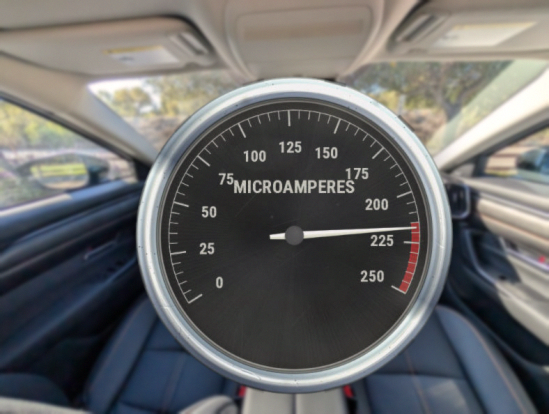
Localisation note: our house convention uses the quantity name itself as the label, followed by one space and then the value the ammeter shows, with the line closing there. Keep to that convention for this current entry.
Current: 217.5 µA
